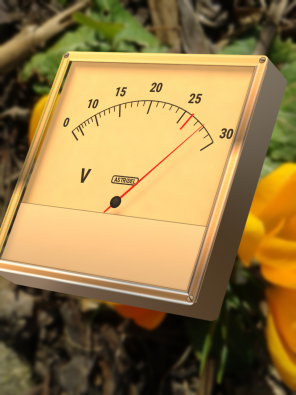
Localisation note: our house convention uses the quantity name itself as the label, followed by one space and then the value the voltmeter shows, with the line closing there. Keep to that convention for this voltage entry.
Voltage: 28 V
